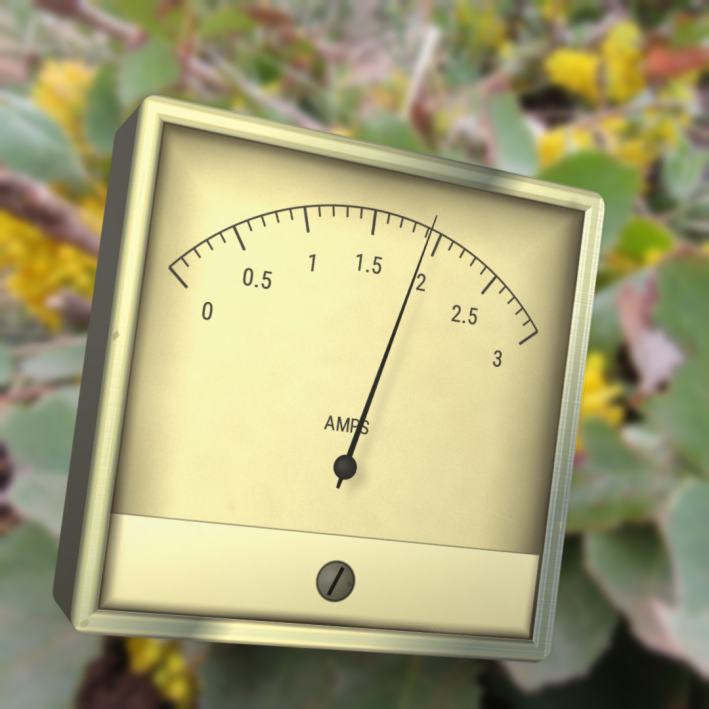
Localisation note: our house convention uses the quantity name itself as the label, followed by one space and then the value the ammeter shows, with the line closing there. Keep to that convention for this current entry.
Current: 1.9 A
